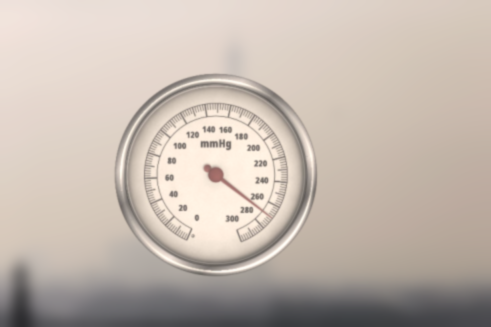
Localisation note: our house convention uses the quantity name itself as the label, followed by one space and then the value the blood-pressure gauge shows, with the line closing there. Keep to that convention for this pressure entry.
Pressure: 270 mmHg
